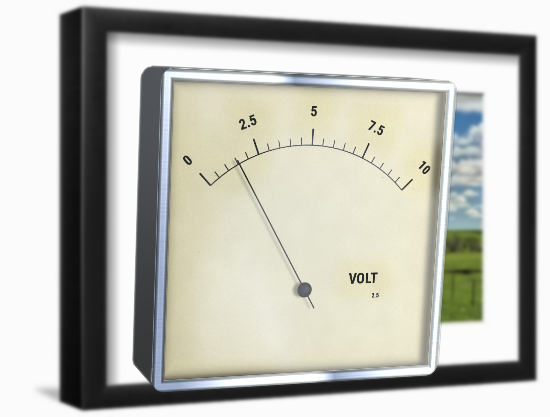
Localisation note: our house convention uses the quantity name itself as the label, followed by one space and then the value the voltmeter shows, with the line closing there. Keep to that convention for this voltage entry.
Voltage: 1.5 V
